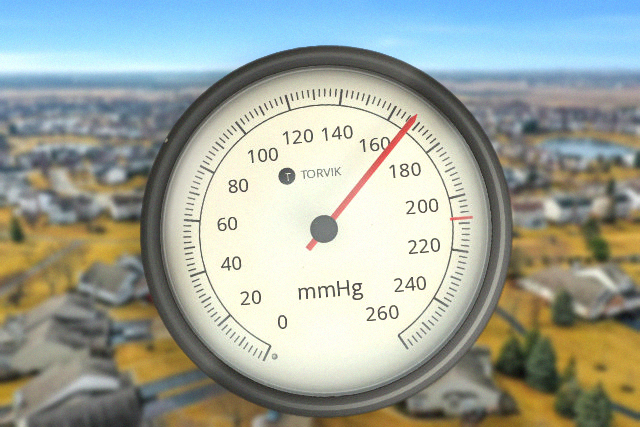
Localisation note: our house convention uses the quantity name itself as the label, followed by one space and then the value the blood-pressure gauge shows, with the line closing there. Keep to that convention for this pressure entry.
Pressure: 168 mmHg
